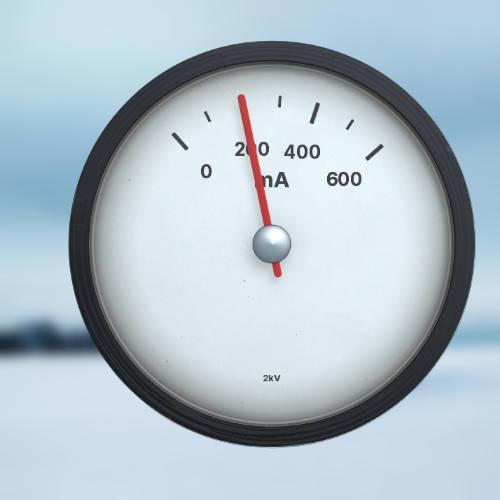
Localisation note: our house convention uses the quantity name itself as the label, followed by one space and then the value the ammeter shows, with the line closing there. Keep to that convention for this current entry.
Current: 200 mA
